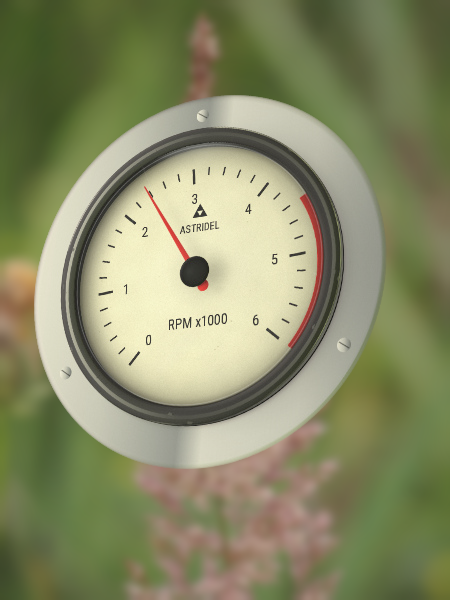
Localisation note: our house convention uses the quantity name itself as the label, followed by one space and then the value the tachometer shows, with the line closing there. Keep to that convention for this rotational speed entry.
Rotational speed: 2400 rpm
